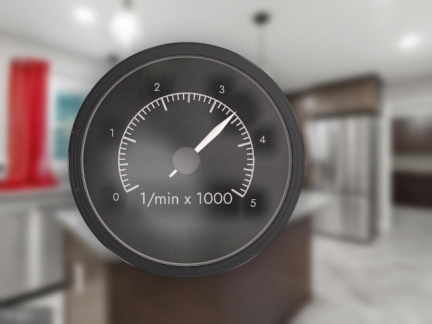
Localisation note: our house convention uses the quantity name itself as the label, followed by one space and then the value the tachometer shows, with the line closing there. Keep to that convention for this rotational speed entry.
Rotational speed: 3400 rpm
